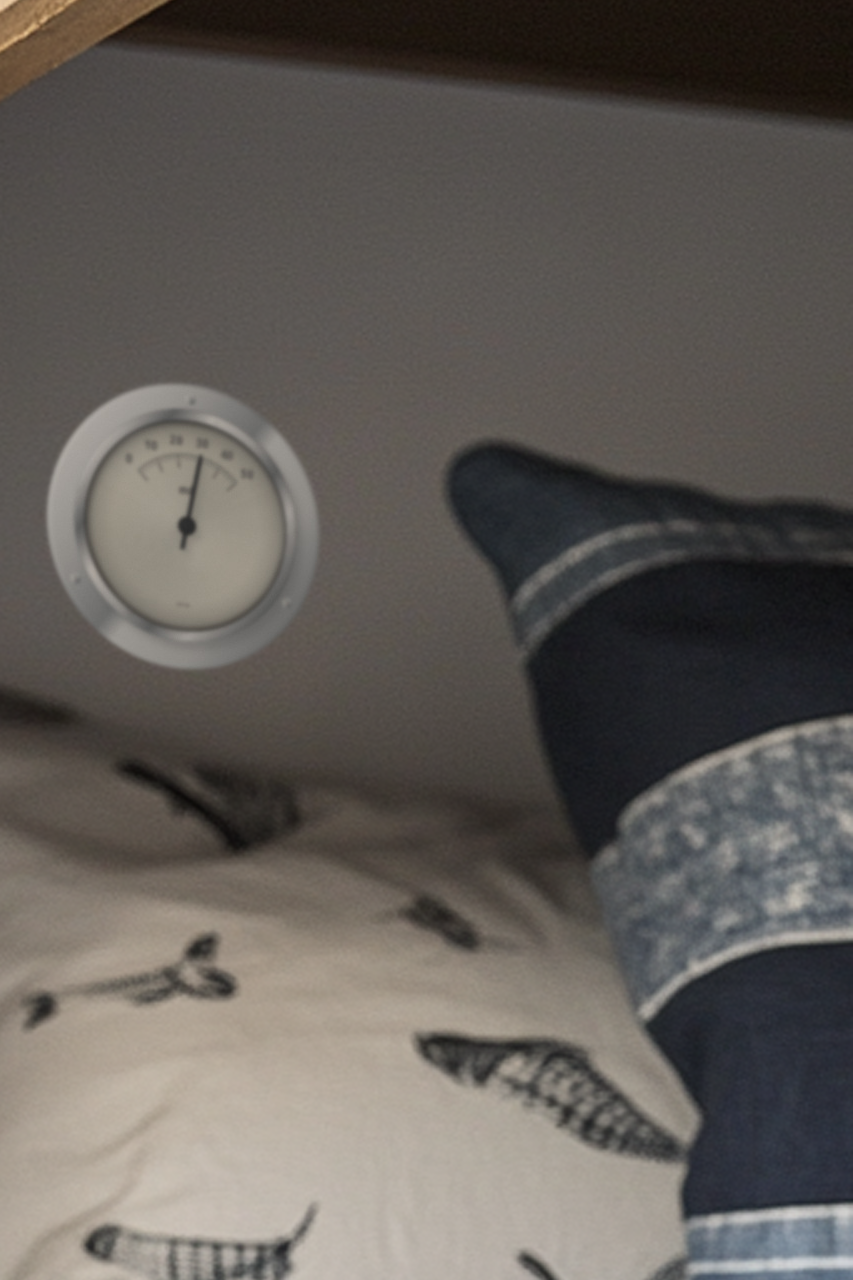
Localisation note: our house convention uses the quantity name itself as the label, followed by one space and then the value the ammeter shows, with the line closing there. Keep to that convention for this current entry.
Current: 30 mA
